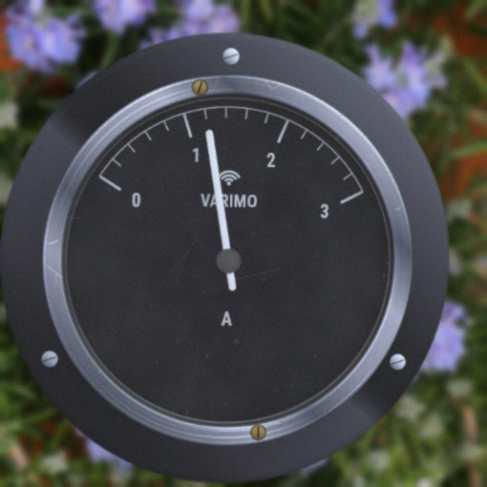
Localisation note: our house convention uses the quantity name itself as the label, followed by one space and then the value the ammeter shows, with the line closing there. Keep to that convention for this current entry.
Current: 1.2 A
